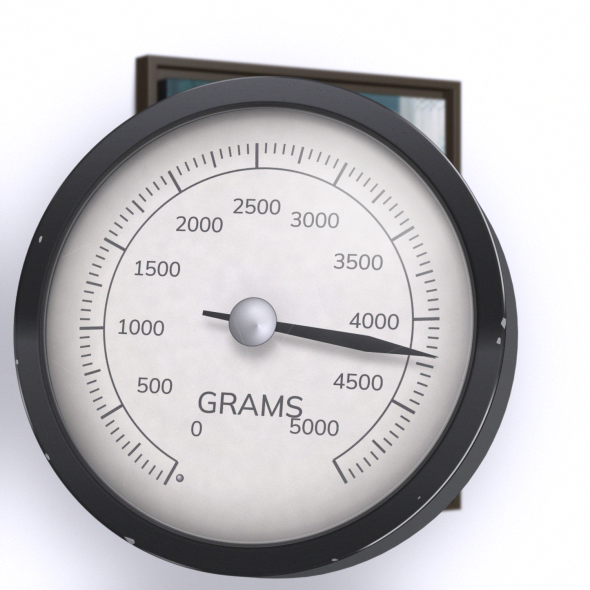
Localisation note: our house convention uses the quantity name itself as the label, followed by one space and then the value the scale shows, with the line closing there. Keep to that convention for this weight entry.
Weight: 4200 g
